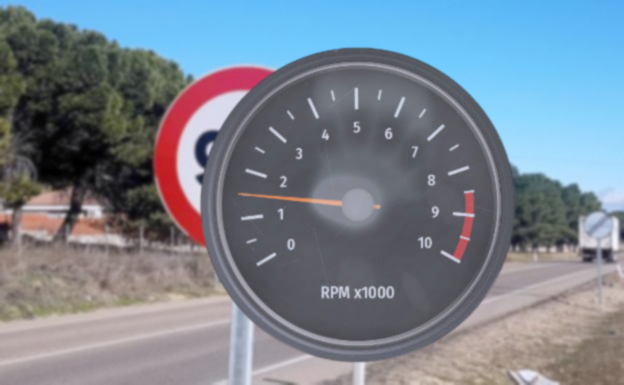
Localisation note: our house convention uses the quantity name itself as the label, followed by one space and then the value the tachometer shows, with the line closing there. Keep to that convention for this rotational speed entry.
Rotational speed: 1500 rpm
